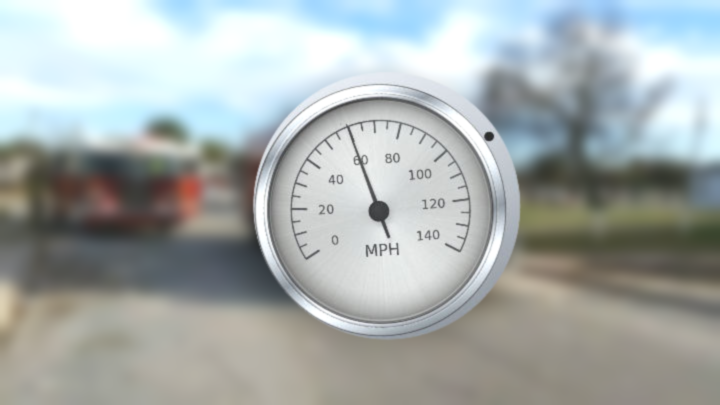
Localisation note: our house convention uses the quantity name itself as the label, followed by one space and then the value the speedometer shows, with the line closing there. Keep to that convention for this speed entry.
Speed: 60 mph
